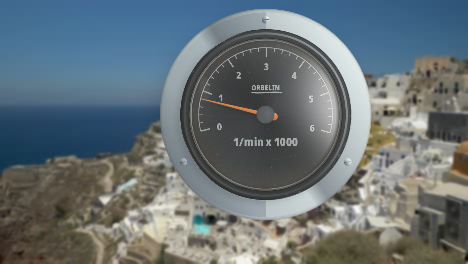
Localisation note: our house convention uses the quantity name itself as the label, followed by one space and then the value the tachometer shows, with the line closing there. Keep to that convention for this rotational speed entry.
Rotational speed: 800 rpm
